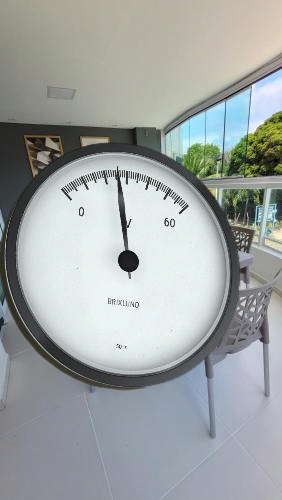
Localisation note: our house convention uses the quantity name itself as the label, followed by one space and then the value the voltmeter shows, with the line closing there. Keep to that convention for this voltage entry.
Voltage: 25 V
